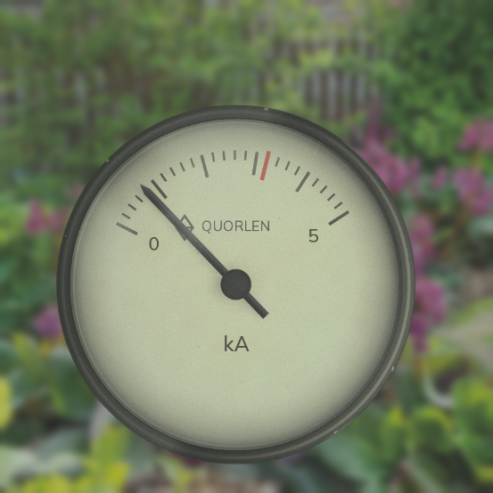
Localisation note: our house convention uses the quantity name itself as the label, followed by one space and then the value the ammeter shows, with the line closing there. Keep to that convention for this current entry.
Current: 0.8 kA
